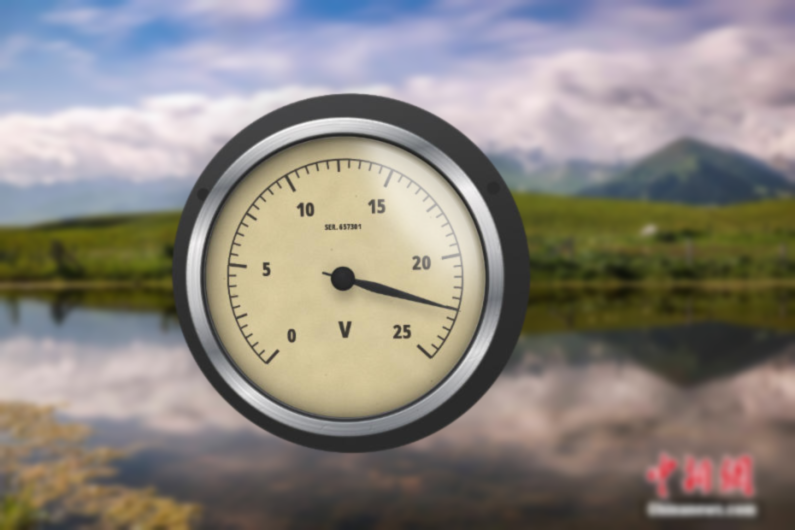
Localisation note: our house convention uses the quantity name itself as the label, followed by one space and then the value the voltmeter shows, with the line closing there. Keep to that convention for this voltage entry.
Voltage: 22.5 V
